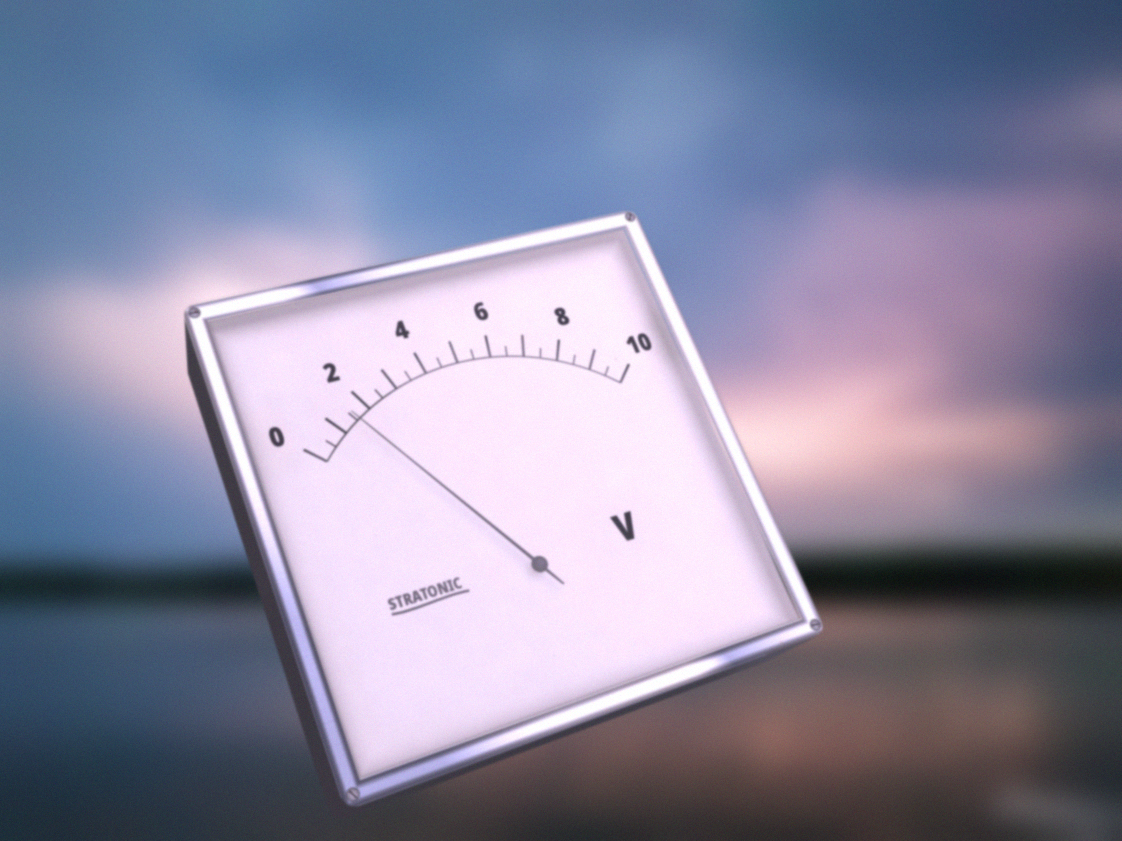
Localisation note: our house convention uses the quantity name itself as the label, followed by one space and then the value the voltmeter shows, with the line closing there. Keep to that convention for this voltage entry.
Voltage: 1.5 V
